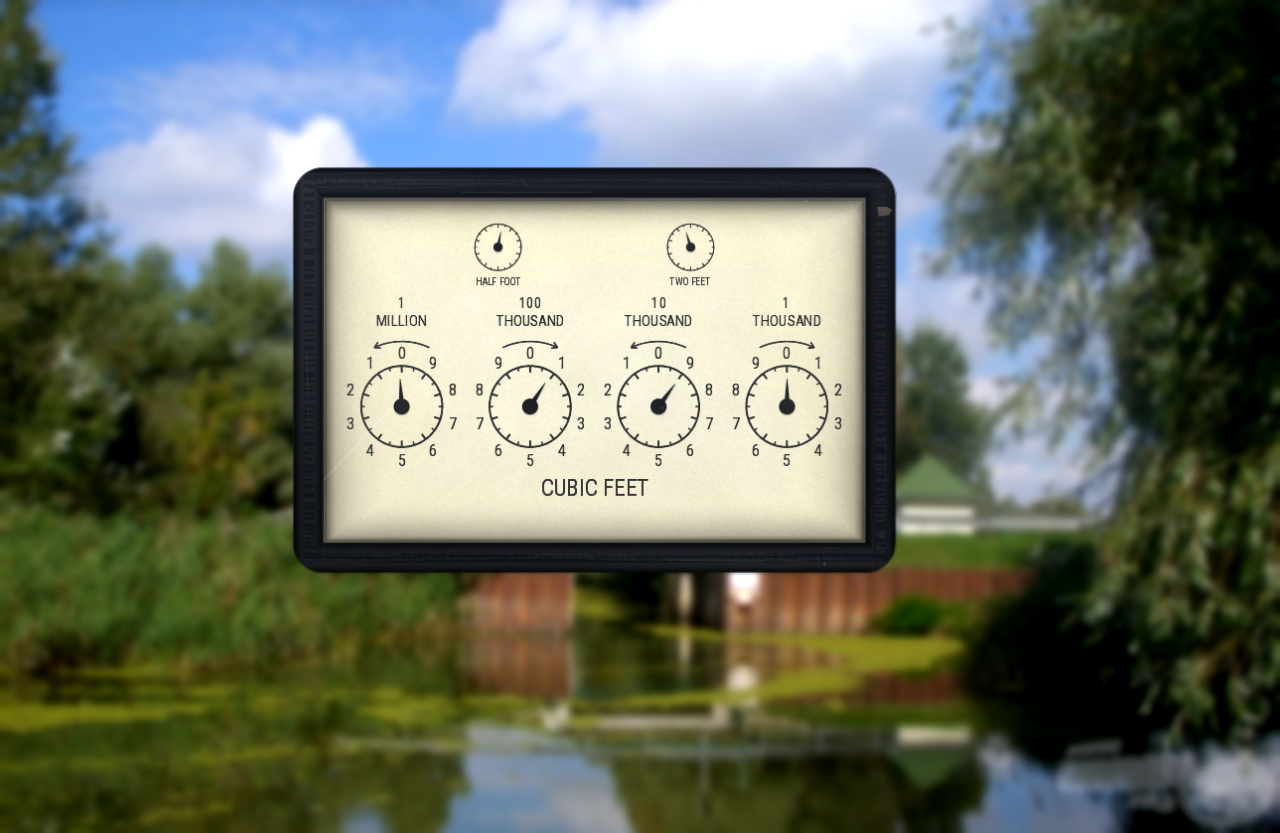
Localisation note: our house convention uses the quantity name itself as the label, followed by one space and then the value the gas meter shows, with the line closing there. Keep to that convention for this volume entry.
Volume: 9000 ft³
